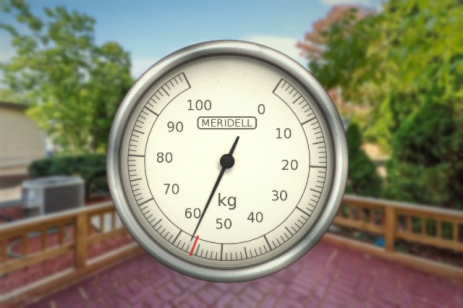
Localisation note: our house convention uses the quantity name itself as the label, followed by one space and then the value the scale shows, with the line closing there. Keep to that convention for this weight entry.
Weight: 57 kg
